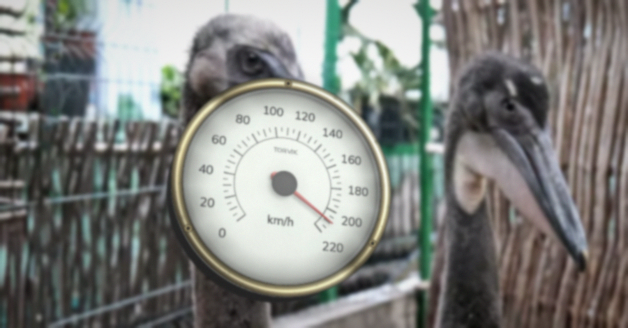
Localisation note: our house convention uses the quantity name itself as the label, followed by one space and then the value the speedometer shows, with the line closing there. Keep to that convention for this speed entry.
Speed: 210 km/h
